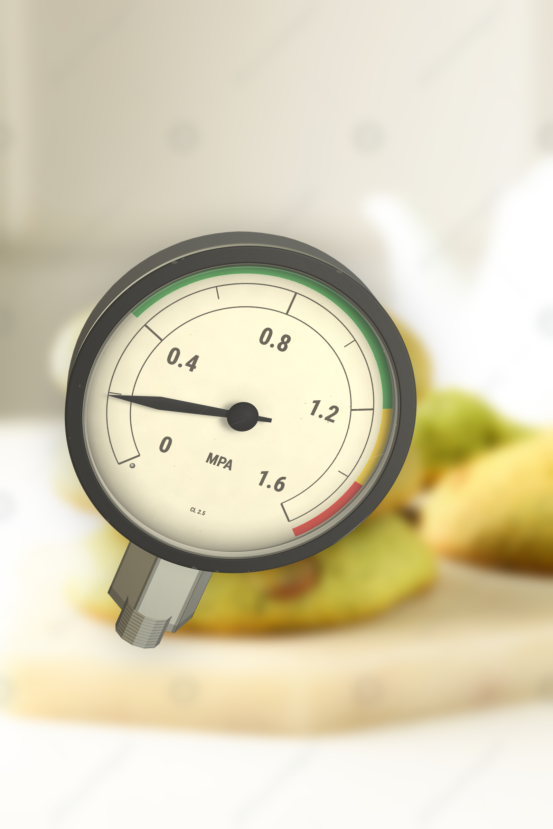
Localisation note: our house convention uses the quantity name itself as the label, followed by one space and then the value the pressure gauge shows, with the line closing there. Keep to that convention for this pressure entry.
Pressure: 0.2 MPa
